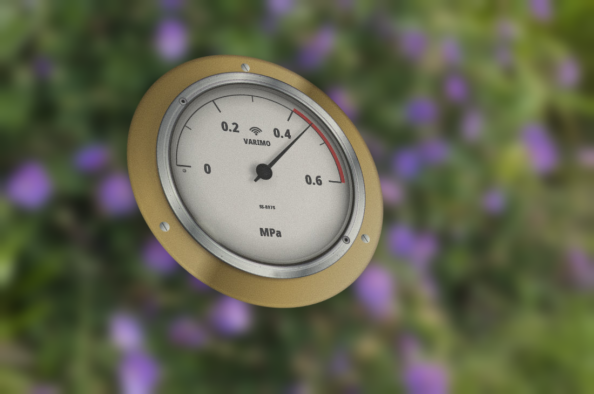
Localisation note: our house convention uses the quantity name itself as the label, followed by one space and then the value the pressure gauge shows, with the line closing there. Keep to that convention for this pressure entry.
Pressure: 0.45 MPa
